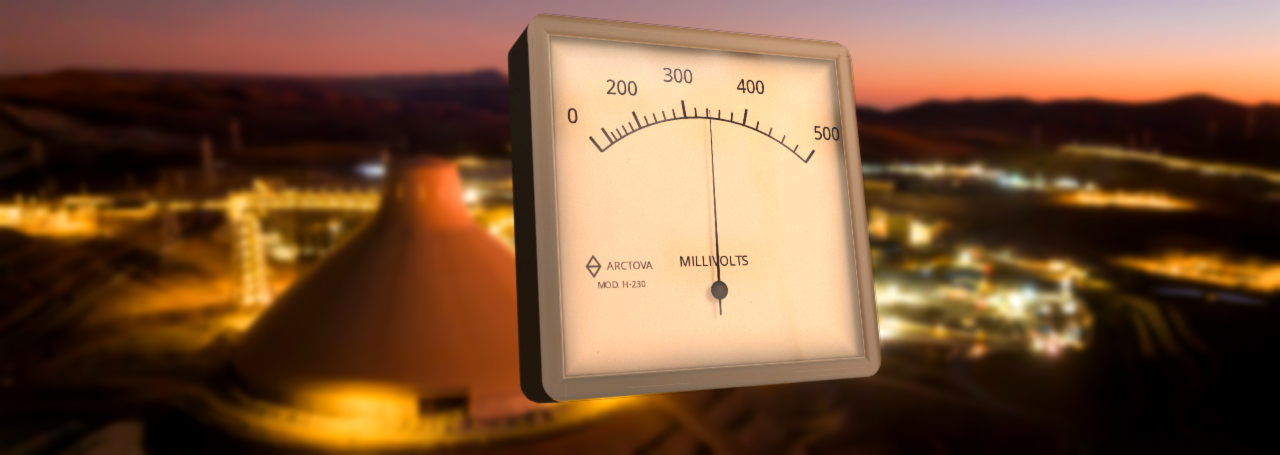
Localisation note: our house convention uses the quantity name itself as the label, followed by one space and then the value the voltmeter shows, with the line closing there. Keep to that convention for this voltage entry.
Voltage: 340 mV
